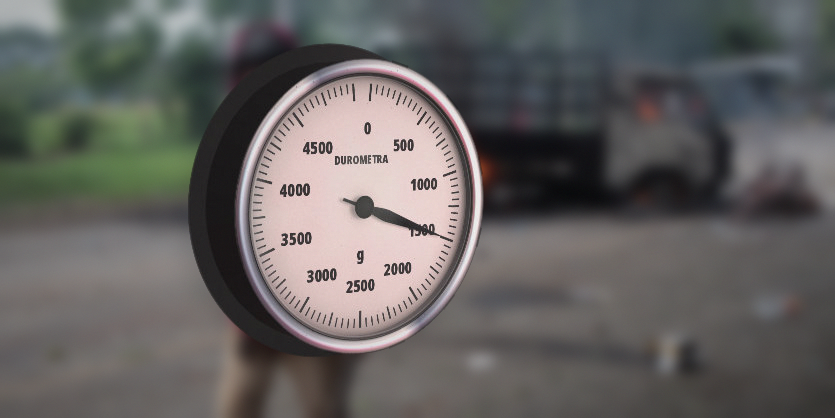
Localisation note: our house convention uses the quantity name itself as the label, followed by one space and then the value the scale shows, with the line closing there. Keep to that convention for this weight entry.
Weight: 1500 g
